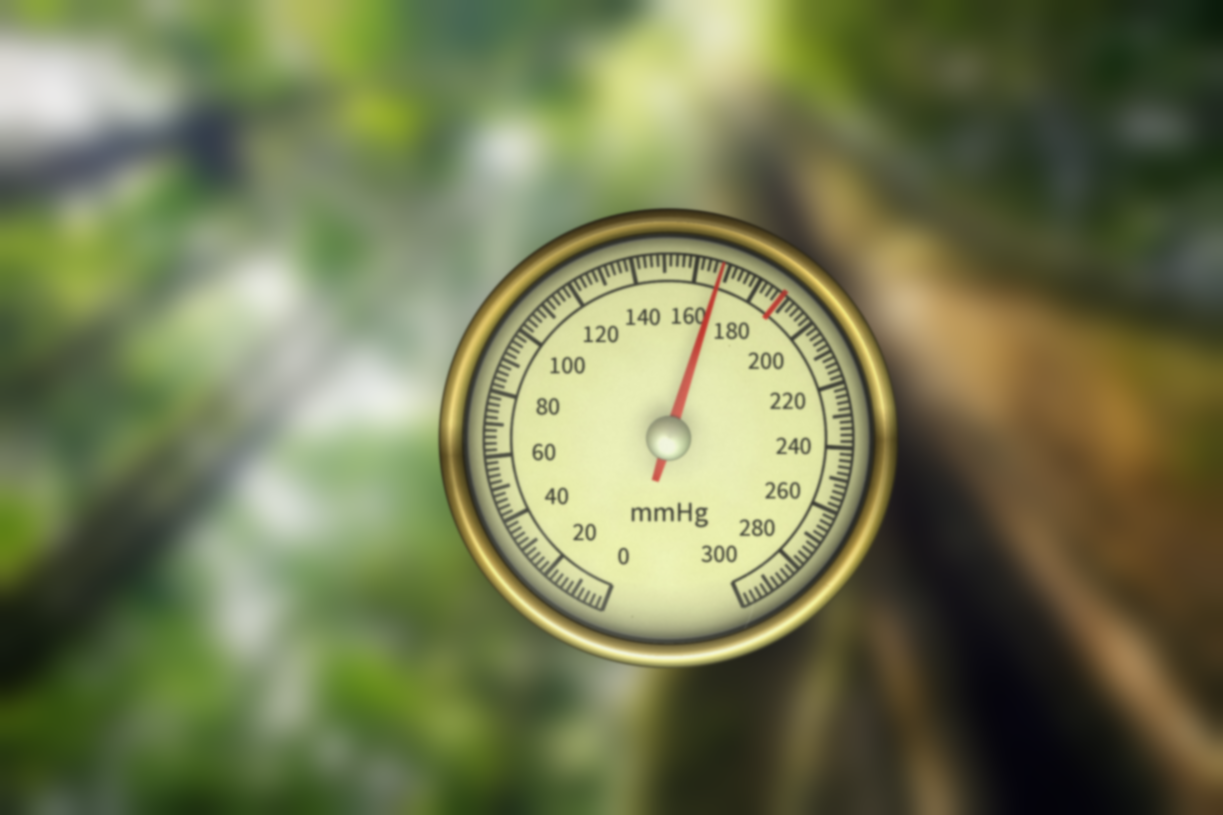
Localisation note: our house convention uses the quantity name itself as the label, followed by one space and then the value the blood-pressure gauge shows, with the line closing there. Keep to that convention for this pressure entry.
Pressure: 168 mmHg
